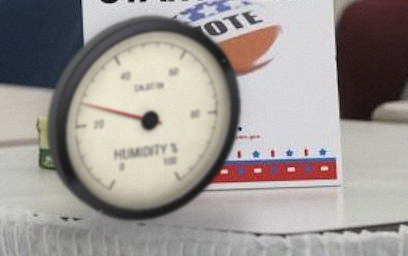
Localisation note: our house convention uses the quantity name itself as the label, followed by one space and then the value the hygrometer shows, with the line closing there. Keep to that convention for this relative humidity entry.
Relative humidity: 26 %
